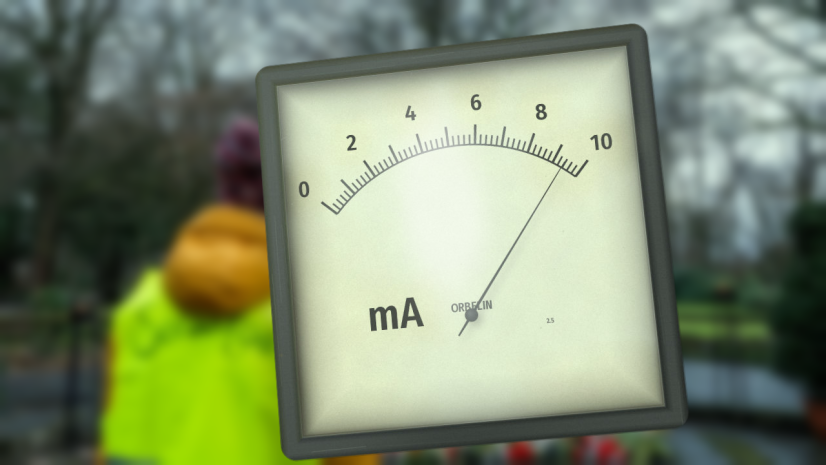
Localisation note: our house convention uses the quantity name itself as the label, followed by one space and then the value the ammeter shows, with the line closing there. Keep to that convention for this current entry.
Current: 9.4 mA
